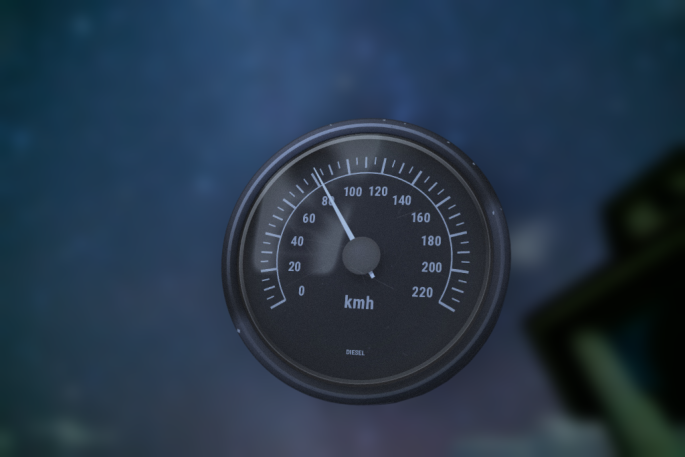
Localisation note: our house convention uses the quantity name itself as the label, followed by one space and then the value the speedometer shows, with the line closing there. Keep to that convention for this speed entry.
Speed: 82.5 km/h
